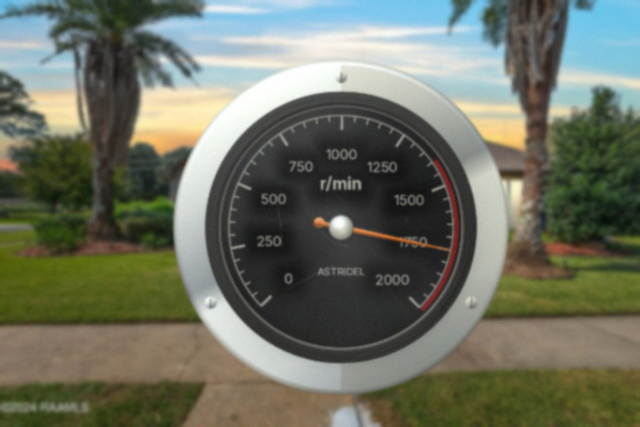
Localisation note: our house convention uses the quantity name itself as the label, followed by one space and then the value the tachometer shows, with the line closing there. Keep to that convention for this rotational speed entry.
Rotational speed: 1750 rpm
